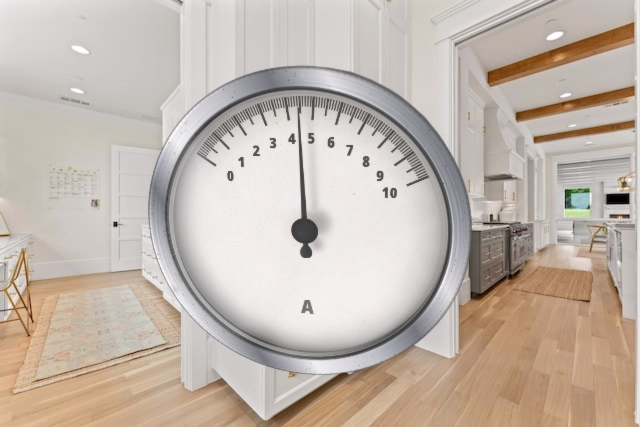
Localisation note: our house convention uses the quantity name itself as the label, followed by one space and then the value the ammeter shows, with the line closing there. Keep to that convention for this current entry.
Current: 4.5 A
